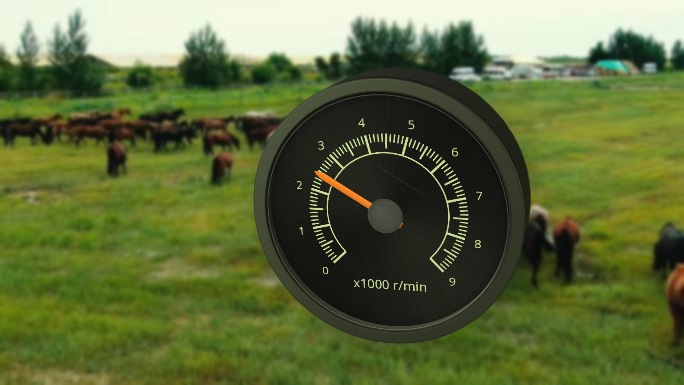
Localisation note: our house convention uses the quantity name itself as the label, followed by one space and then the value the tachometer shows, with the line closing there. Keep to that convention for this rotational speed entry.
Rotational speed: 2500 rpm
